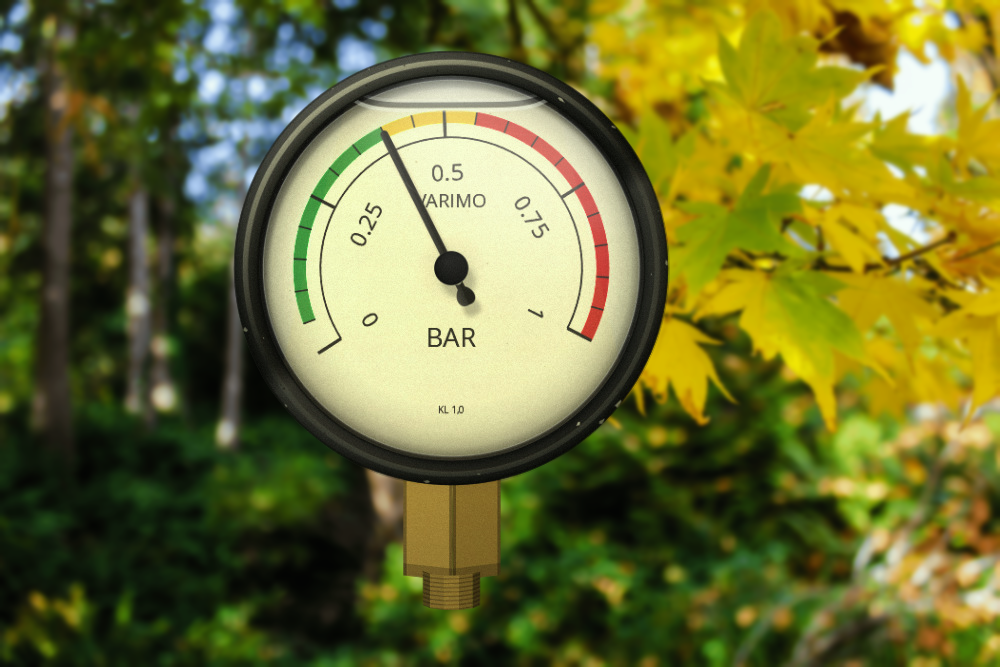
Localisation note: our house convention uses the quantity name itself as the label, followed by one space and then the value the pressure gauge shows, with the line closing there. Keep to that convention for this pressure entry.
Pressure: 0.4 bar
